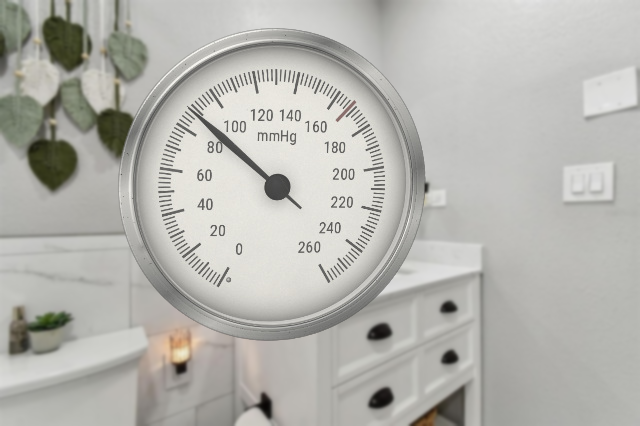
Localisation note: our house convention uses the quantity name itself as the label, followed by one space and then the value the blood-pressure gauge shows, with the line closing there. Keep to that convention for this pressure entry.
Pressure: 88 mmHg
